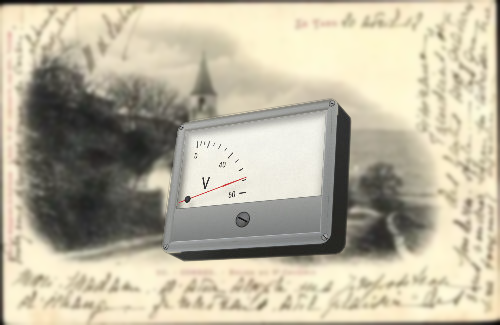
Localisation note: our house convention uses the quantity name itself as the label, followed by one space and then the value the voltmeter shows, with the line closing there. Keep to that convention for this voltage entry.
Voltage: 55 V
